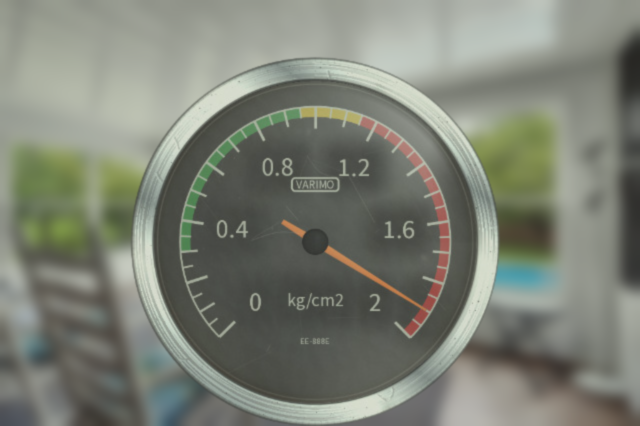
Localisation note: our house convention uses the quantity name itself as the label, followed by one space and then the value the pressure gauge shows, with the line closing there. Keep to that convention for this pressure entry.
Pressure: 1.9 kg/cm²
